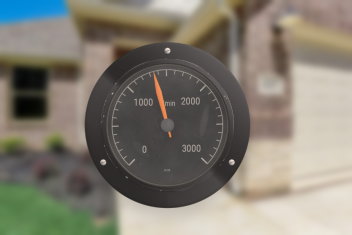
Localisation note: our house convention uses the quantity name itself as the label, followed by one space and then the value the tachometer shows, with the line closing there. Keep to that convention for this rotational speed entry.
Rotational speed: 1350 rpm
